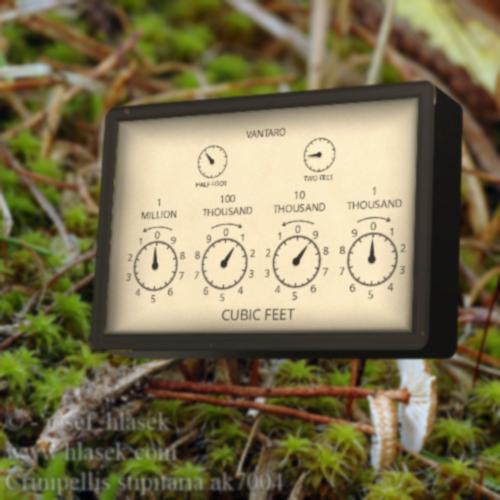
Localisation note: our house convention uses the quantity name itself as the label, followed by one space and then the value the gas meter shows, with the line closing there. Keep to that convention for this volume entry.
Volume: 9000 ft³
